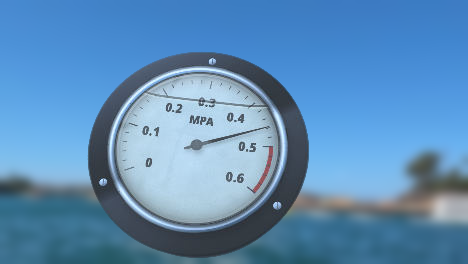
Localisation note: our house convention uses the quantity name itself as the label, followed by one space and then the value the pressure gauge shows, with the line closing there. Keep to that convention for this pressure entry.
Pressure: 0.46 MPa
